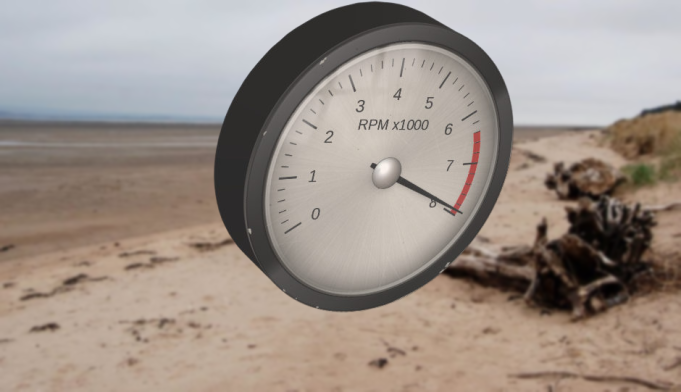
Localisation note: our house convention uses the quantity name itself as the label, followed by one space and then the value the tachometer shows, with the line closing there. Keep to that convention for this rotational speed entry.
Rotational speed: 7900 rpm
